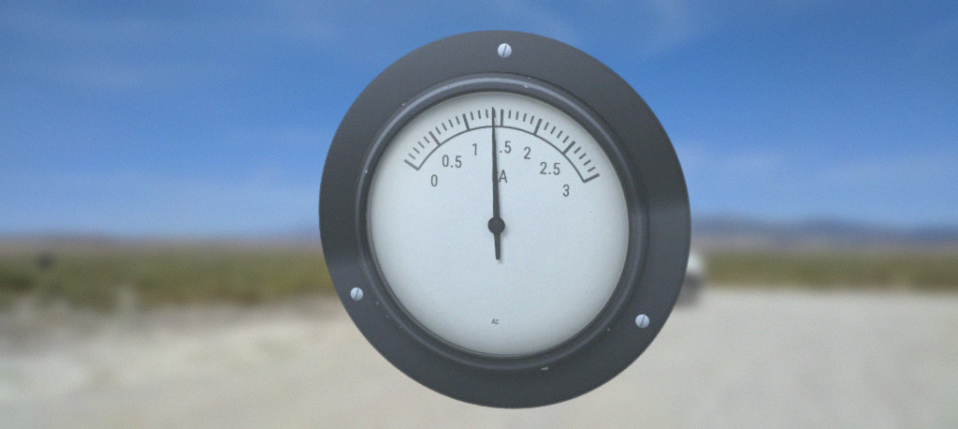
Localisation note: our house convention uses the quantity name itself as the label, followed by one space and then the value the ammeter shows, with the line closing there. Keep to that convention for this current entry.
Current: 1.4 kA
